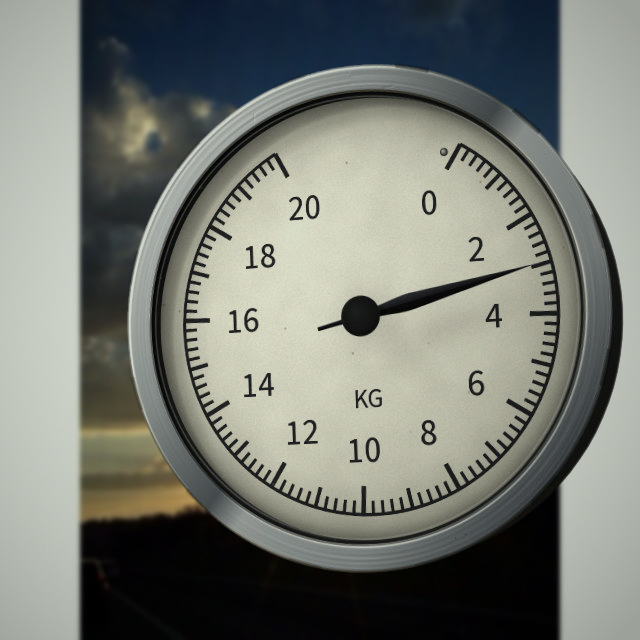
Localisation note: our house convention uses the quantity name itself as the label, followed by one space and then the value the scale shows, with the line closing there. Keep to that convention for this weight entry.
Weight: 3 kg
